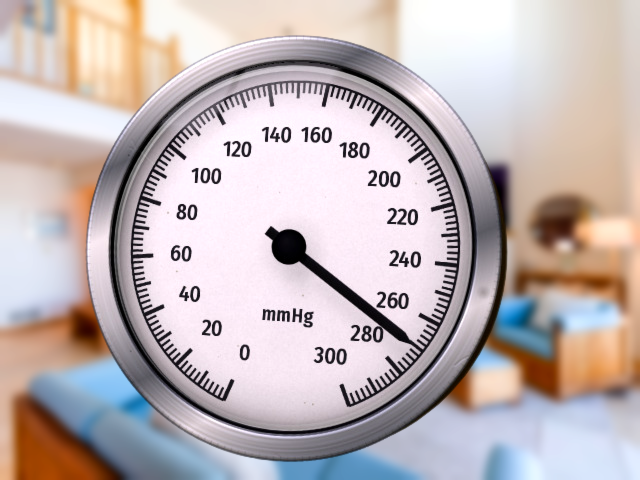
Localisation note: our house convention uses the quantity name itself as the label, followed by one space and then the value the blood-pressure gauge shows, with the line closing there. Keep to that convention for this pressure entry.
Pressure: 270 mmHg
